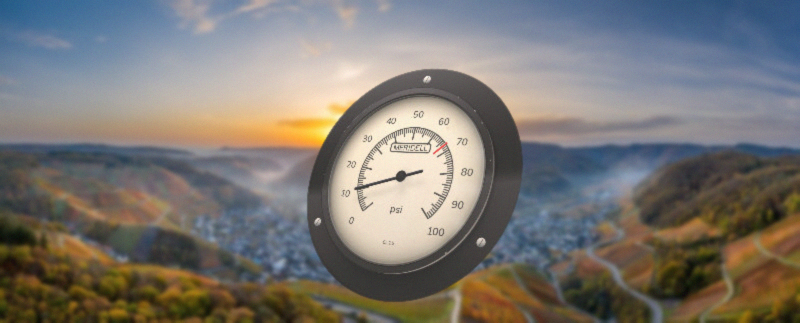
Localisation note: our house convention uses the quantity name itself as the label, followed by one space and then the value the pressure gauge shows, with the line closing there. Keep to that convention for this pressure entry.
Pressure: 10 psi
